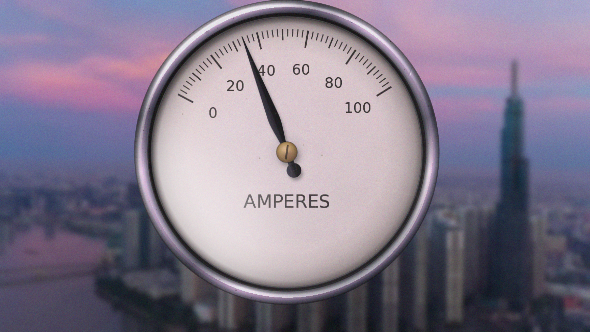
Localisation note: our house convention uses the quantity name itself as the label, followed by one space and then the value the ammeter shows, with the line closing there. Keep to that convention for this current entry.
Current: 34 A
